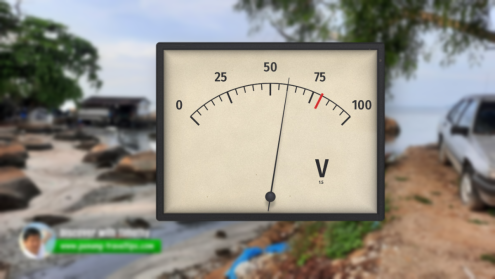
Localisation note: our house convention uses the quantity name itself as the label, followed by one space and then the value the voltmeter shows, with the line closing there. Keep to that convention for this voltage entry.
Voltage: 60 V
